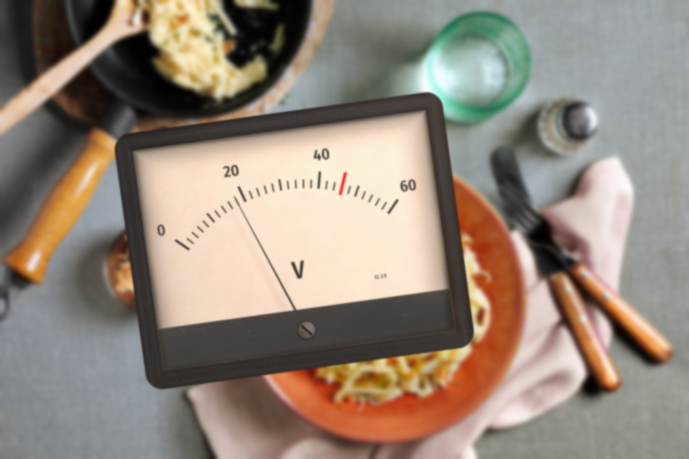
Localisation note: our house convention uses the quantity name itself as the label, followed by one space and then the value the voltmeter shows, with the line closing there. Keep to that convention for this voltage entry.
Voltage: 18 V
